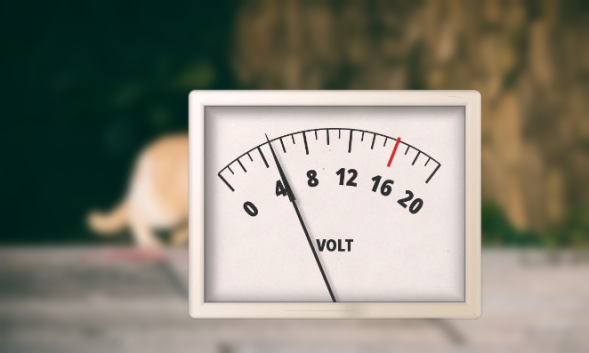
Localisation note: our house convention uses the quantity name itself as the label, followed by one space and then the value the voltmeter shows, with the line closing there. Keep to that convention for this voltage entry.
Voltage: 5 V
